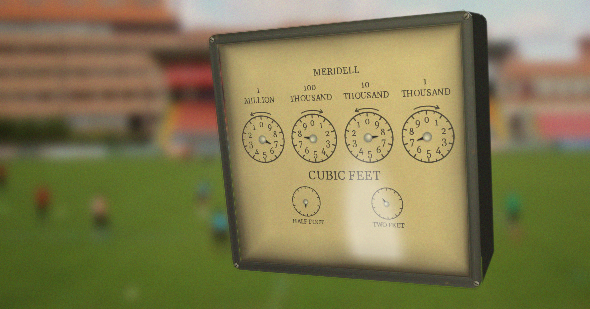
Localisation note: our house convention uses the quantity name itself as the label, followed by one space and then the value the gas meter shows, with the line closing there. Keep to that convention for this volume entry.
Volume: 677700 ft³
